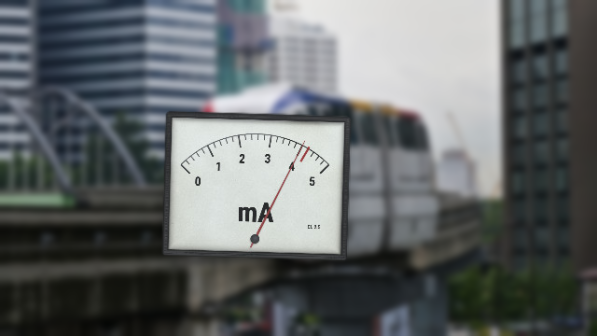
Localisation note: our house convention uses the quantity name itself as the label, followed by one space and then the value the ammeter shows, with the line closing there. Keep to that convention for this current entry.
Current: 4 mA
